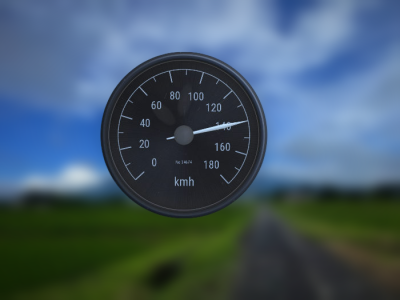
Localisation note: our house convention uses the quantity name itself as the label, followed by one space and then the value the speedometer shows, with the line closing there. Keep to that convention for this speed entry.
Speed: 140 km/h
